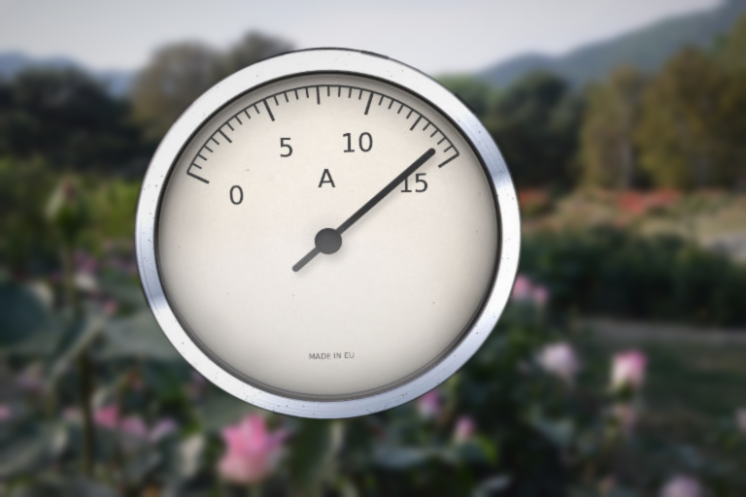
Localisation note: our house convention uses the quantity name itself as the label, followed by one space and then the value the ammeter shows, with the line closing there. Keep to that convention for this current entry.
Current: 14 A
